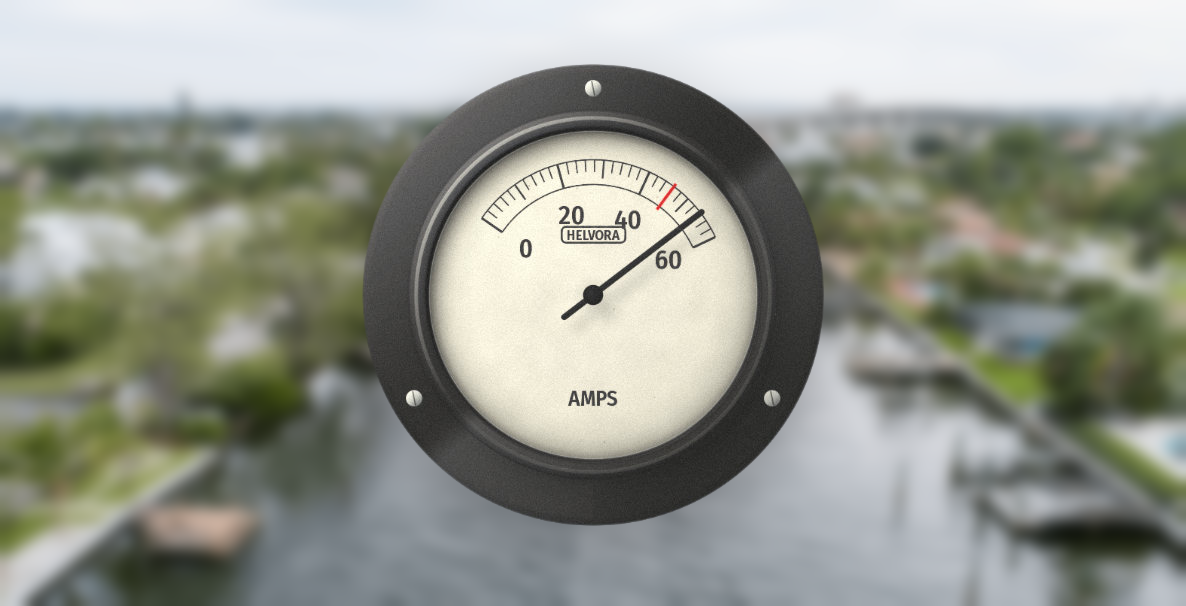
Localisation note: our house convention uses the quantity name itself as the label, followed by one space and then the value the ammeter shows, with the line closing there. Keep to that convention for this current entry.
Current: 54 A
